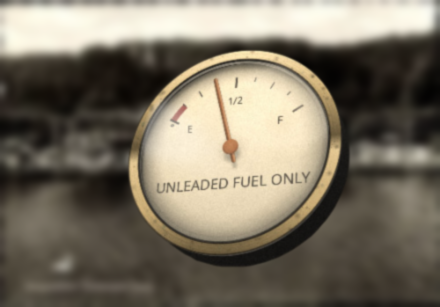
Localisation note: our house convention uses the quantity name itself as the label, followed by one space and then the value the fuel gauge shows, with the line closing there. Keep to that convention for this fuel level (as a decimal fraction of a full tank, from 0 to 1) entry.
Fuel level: 0.375
